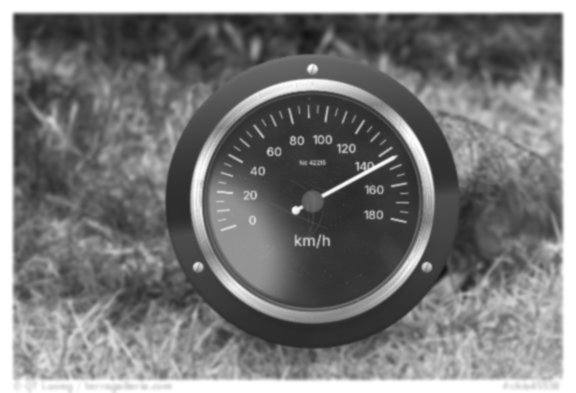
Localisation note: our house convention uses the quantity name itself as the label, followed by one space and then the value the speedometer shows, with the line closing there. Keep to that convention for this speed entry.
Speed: 145 km/h
